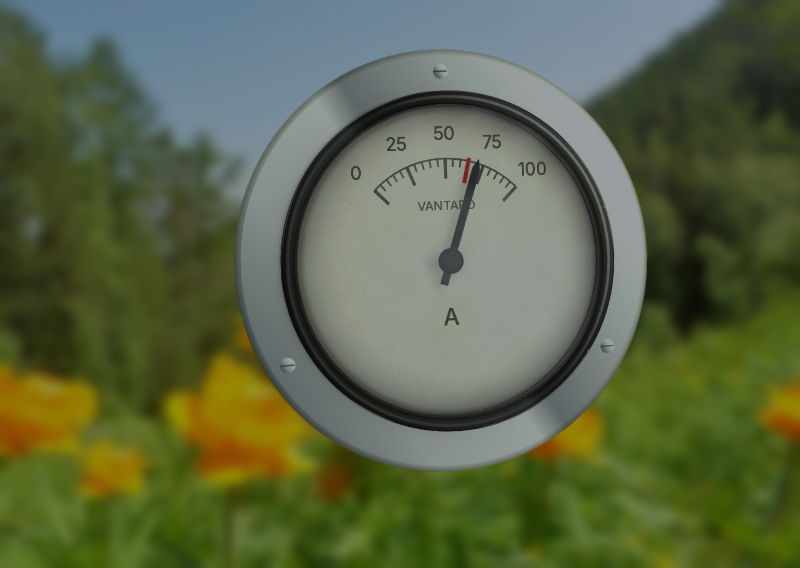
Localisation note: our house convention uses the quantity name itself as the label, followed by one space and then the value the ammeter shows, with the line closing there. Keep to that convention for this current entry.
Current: 70 A
